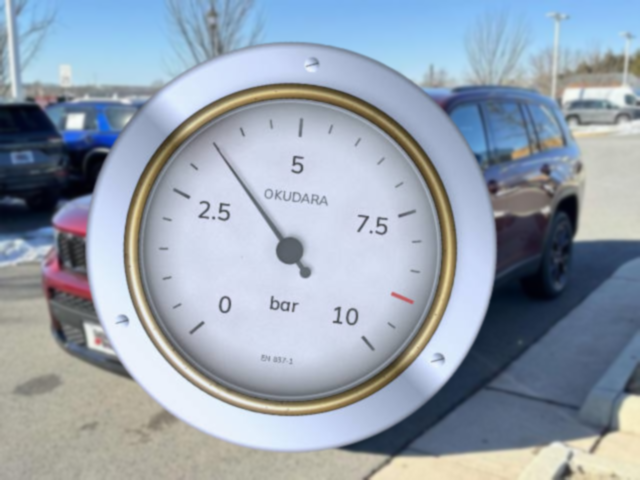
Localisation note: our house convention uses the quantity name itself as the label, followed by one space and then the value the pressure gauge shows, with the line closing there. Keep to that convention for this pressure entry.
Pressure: 3.5 bar
